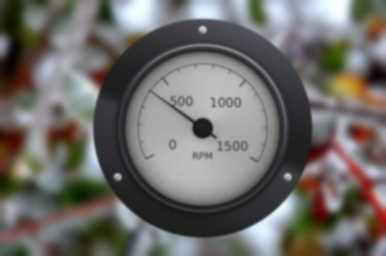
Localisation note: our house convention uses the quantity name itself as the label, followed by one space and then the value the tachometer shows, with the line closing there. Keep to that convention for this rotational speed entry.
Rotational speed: 400 rpm
